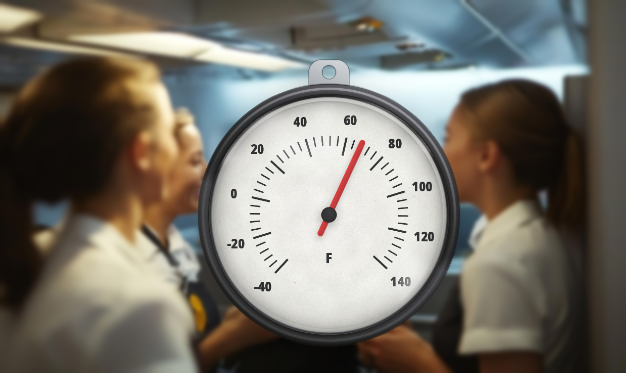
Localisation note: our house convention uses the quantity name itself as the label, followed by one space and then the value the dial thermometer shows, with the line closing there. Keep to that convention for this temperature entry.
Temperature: 68 °F
